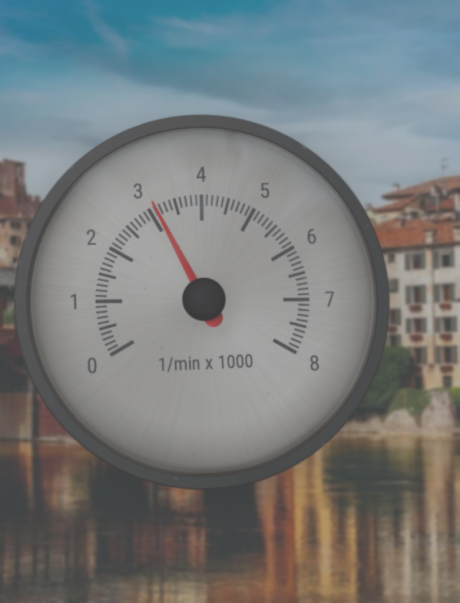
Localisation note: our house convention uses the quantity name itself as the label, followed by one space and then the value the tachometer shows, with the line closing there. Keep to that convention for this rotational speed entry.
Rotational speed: 3100 rpm
